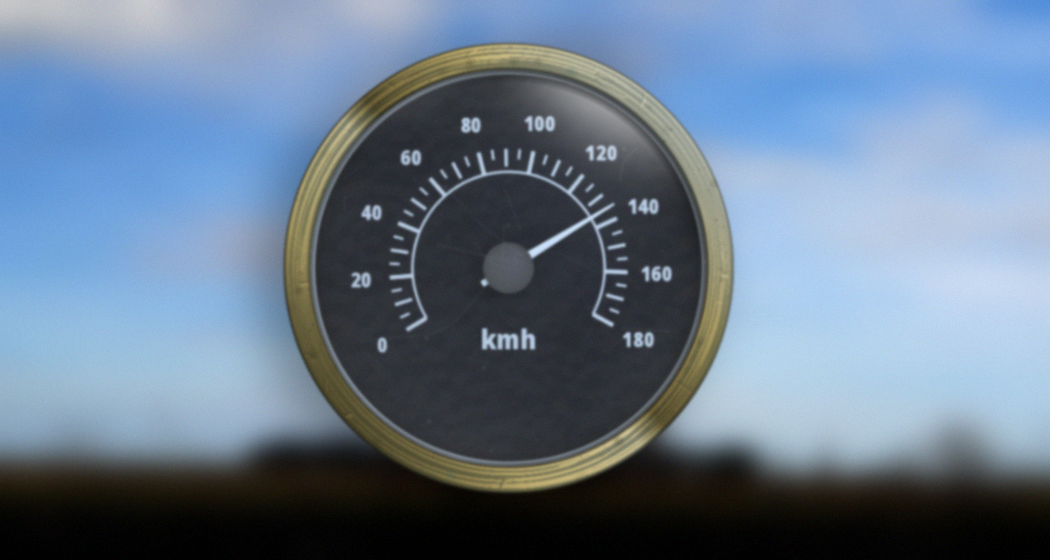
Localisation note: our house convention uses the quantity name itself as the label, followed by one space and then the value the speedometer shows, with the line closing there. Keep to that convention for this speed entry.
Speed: 135 km/h
